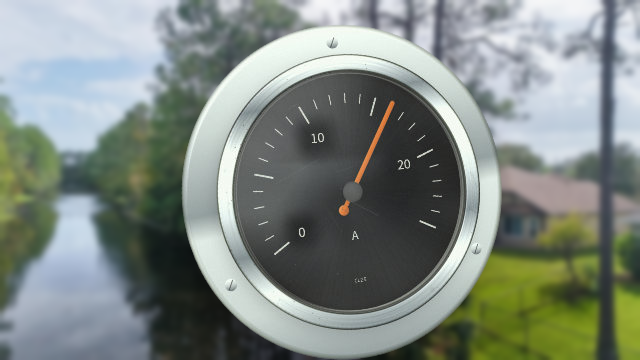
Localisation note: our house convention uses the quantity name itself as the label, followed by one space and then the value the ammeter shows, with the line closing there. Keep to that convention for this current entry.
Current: 16 A
